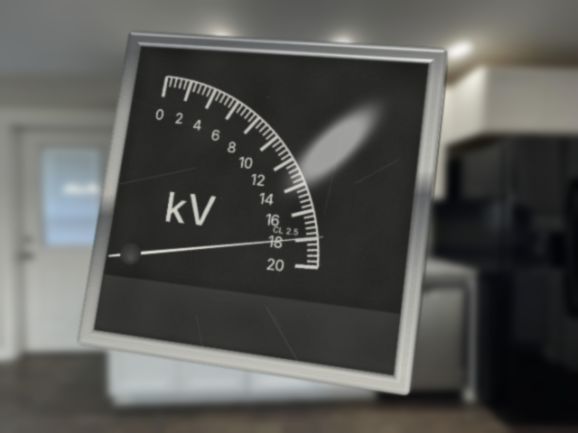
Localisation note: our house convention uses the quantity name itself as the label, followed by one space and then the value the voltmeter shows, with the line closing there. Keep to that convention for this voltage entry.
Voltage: 18 kV
